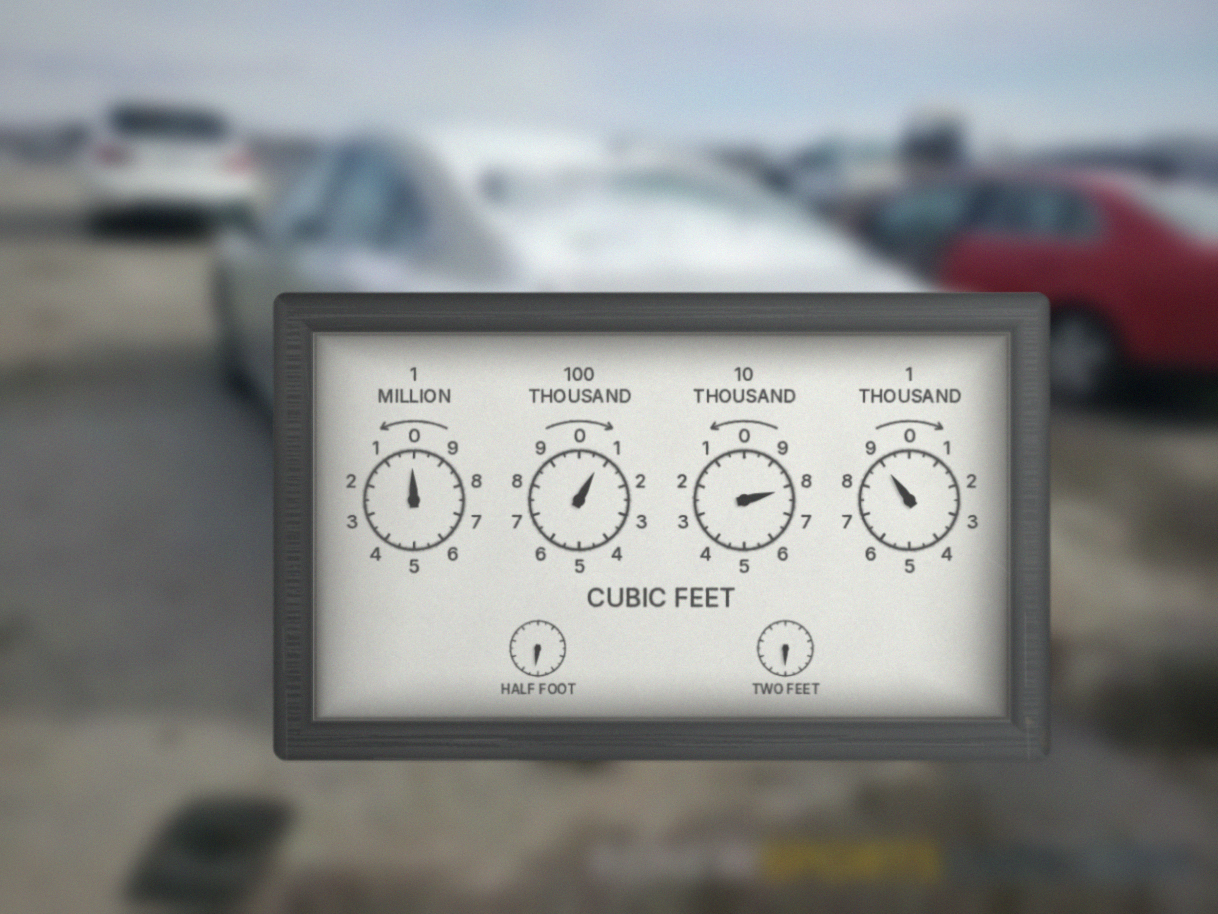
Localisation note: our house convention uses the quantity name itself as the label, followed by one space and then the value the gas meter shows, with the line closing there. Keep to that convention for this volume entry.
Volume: 7900 ft³
